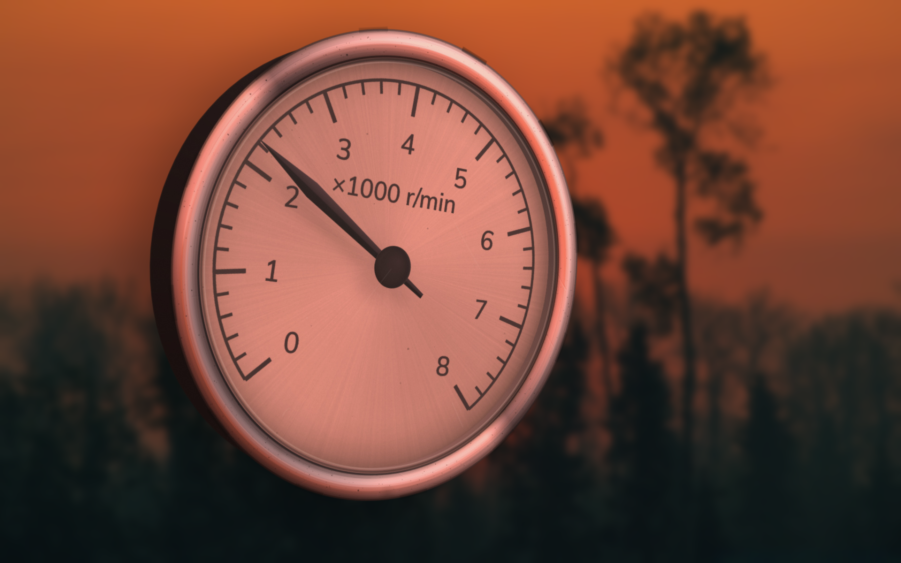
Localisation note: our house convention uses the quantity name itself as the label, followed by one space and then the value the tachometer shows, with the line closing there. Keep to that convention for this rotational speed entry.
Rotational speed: 2200 rpm
